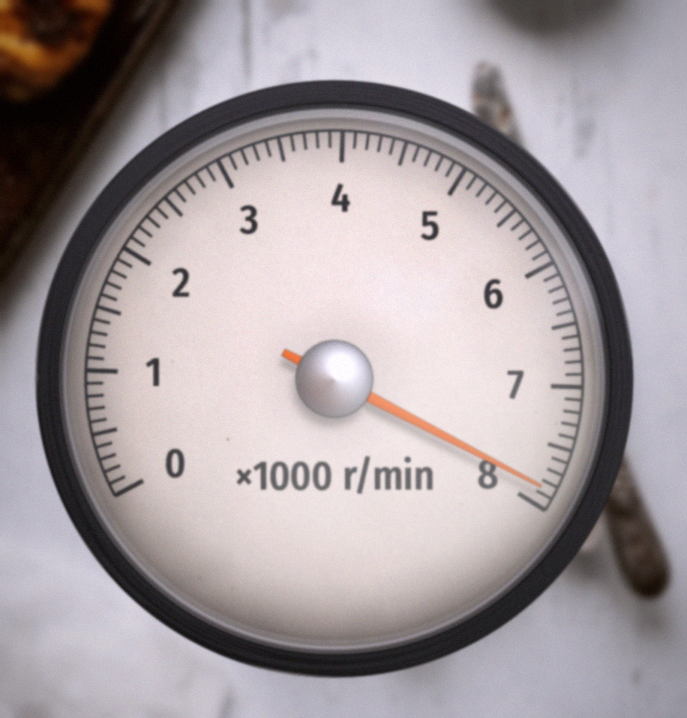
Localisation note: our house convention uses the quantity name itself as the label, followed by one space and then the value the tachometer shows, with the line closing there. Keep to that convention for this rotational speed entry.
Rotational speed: 7850 rpm
